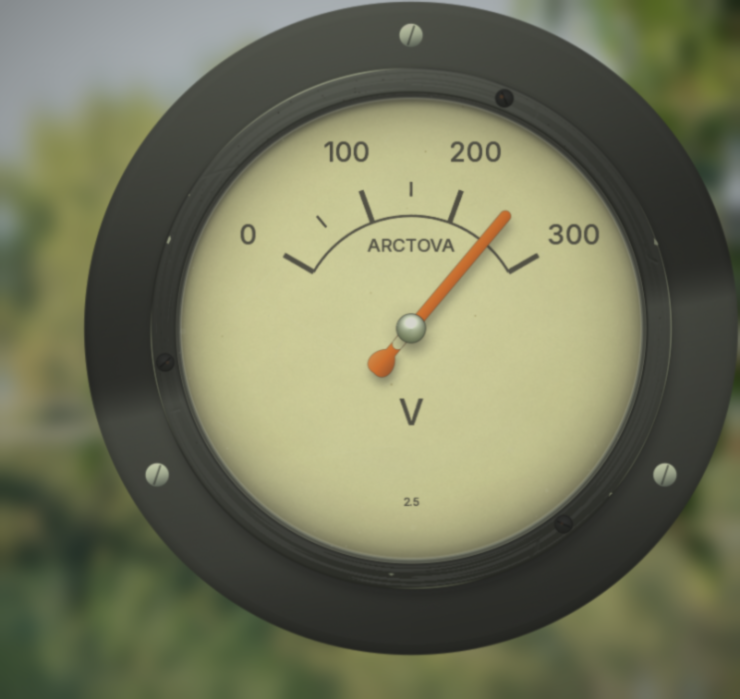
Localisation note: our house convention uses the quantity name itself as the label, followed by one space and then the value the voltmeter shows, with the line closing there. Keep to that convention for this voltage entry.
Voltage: 250 V
